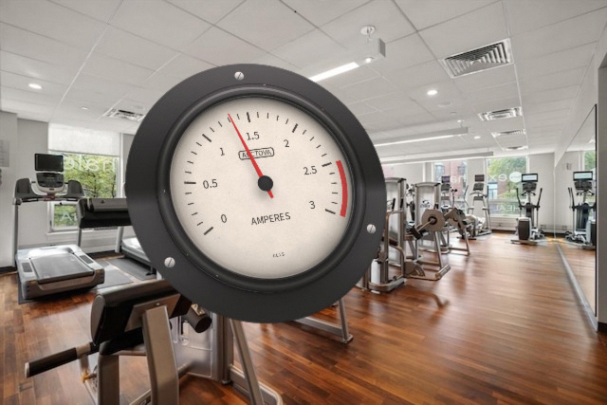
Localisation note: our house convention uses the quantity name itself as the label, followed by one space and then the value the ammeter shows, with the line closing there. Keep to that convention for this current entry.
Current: 1.3 A
